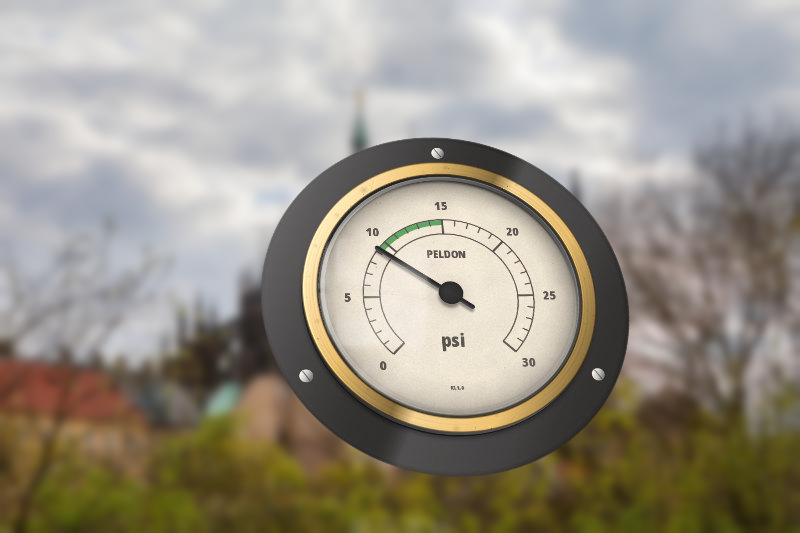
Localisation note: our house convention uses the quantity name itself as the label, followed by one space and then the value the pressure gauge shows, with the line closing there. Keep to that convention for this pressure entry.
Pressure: 9 psi
